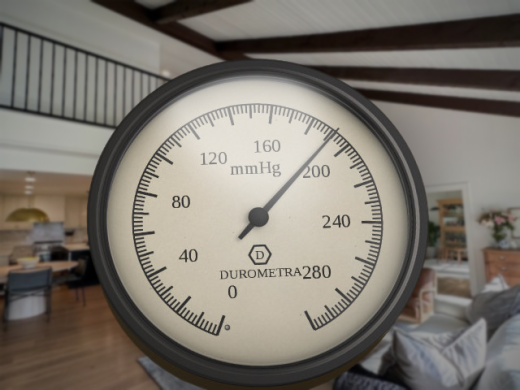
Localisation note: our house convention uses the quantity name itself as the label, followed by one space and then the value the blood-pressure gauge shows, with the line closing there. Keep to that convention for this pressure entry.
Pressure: 192 mmHg
